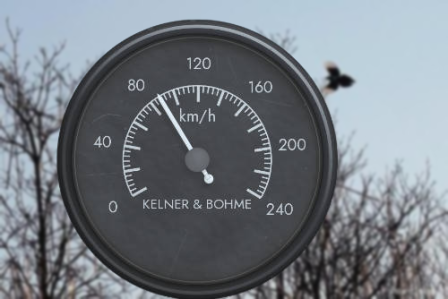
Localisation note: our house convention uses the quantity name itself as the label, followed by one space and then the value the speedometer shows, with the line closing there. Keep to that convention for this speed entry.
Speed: 88 km/h
